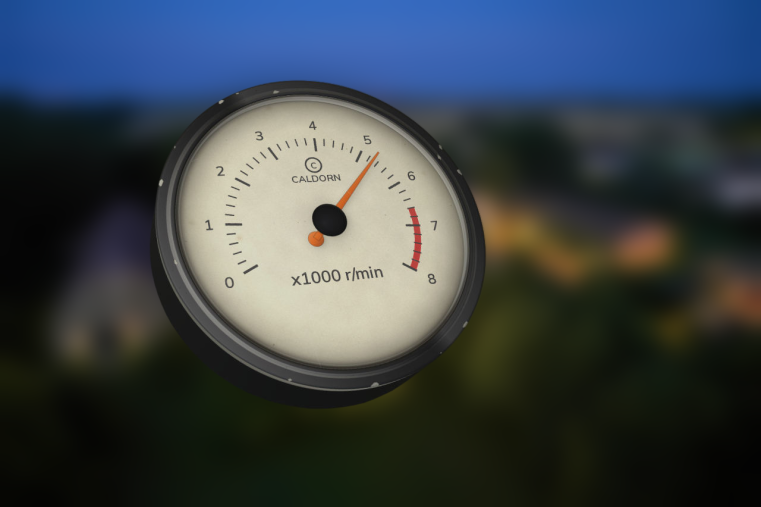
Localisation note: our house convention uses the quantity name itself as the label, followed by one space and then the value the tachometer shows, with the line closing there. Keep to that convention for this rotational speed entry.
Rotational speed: 5300 rpm
